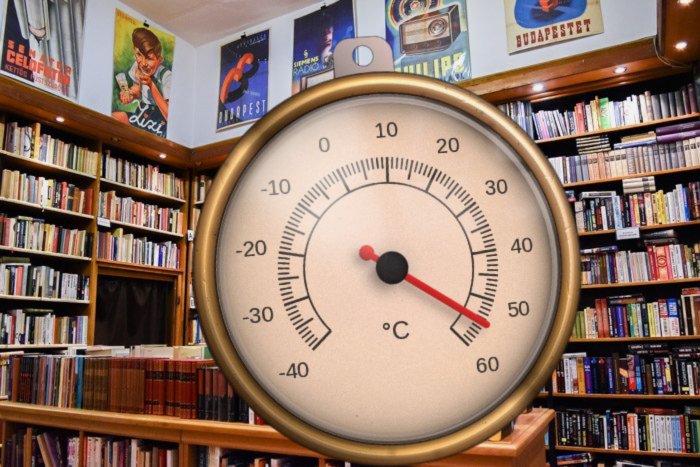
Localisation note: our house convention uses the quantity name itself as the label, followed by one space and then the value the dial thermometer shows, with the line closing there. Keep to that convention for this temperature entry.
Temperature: 55 °C
